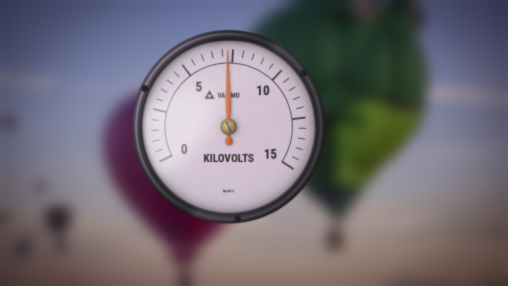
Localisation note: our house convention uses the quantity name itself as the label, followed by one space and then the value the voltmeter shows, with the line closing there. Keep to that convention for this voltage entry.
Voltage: 7.25 kV
